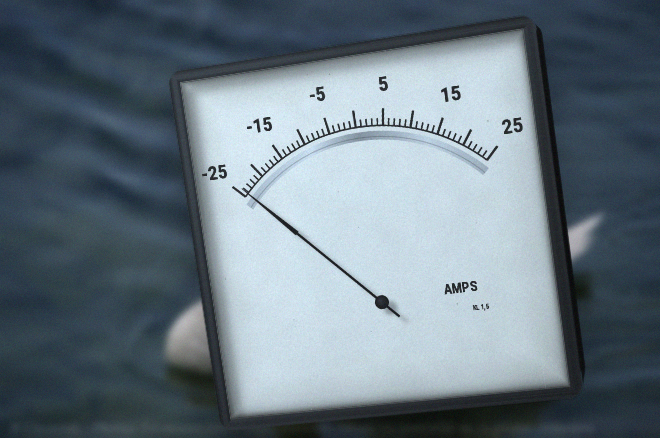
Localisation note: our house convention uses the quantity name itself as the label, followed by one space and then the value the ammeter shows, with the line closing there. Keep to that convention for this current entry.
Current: -24 A
